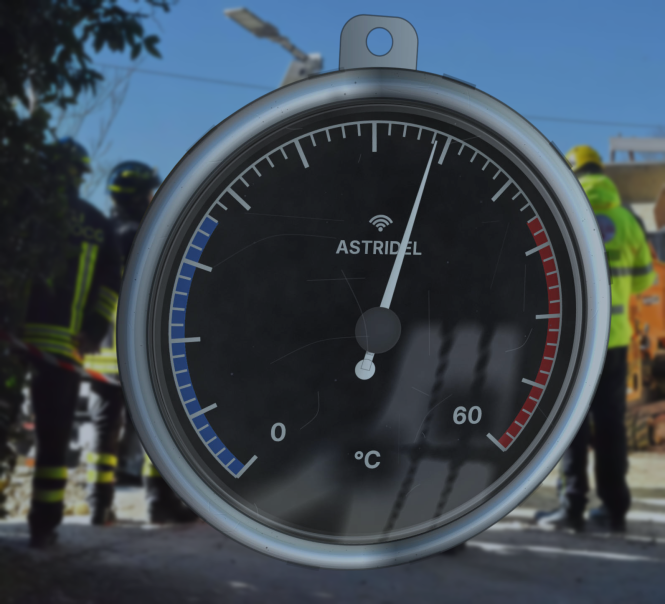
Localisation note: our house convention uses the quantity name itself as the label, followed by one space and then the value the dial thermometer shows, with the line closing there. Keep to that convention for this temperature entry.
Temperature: 34 °C
